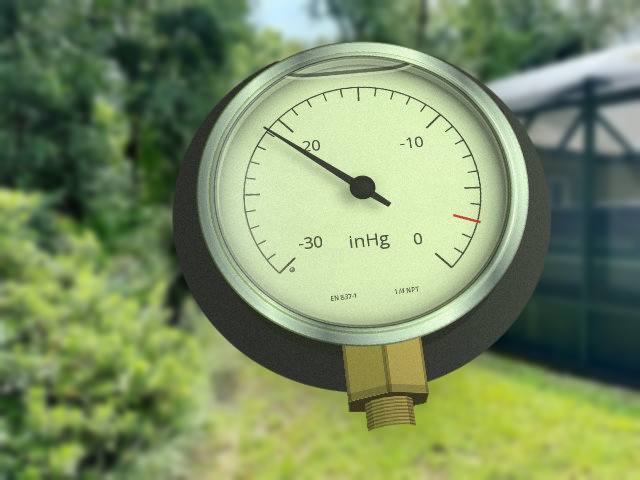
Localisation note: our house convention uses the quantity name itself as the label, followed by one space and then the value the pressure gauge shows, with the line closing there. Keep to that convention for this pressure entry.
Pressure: -21 inHg
